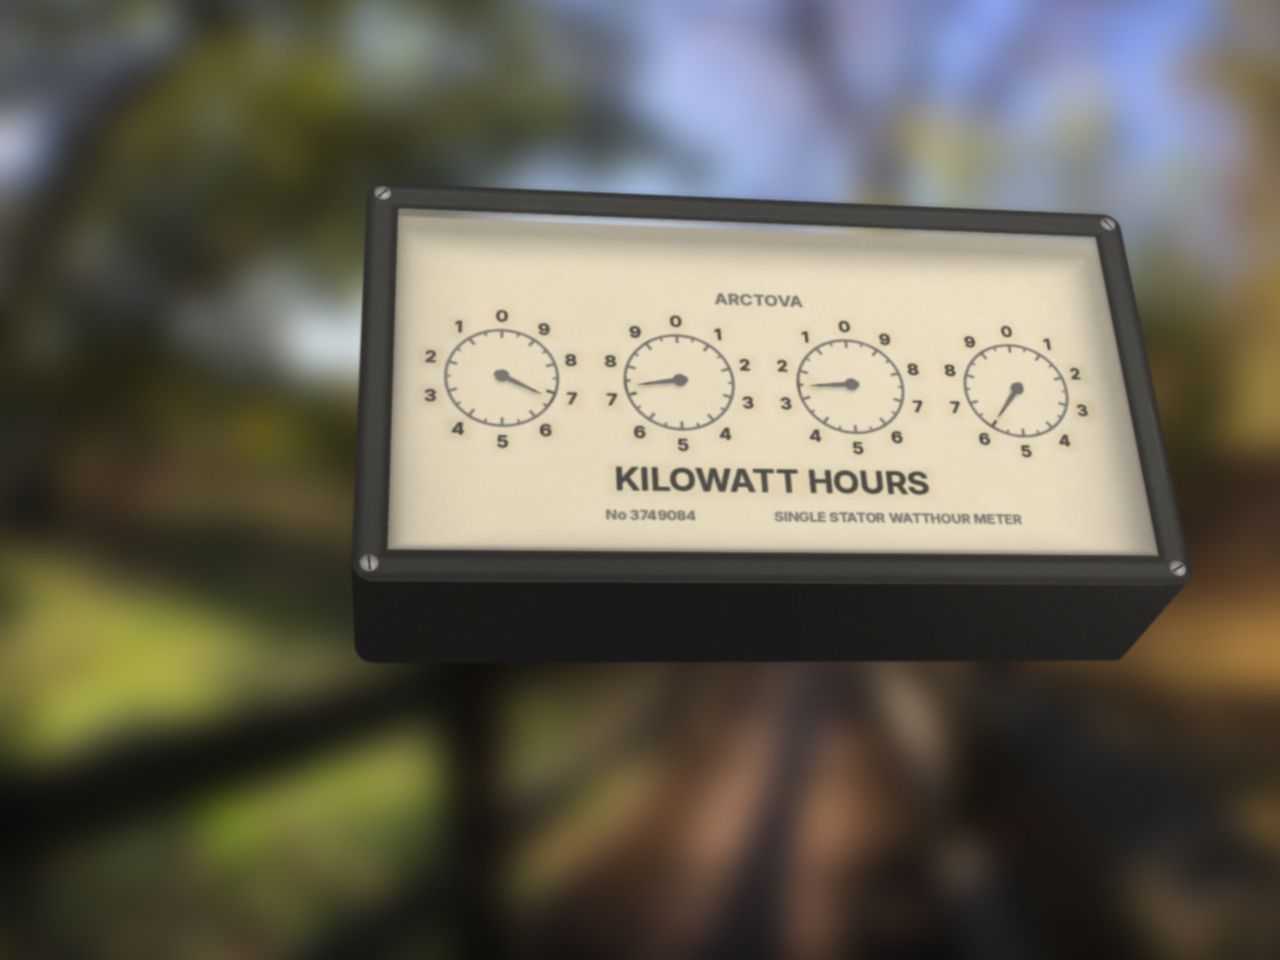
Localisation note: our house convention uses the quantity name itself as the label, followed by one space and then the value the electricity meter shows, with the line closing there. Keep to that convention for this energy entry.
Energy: 6726 kWh
